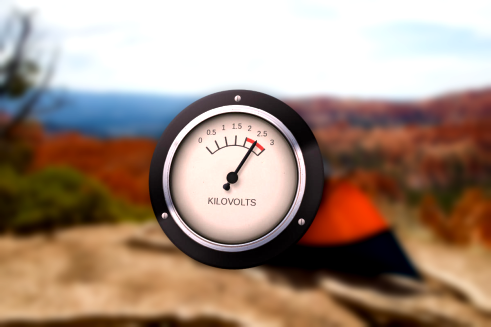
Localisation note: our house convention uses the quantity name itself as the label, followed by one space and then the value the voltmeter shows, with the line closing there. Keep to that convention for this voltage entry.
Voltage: 2.5 kV
